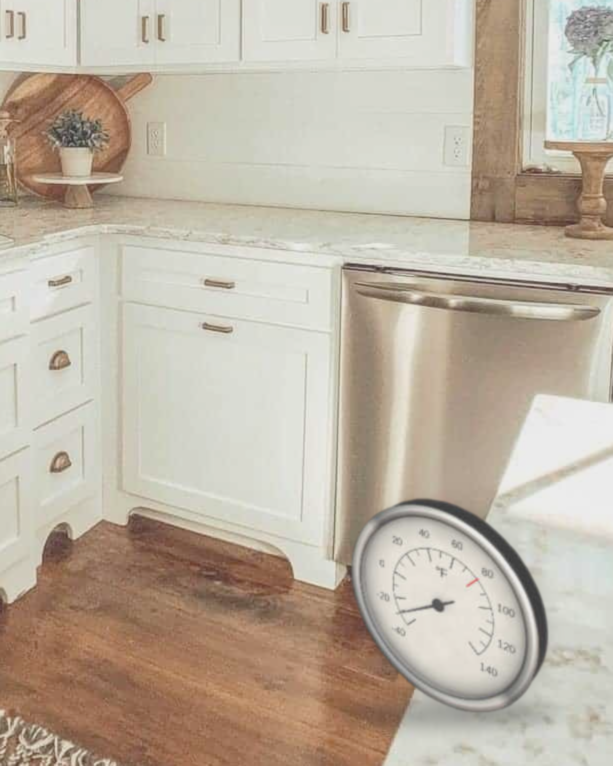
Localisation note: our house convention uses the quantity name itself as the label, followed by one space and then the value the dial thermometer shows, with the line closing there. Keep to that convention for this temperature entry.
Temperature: -30 °F
